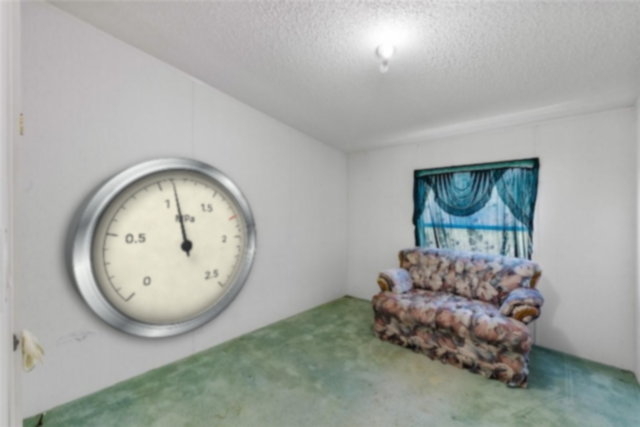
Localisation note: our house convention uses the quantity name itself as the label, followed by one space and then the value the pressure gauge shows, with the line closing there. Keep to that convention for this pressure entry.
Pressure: 1.1 MPa
